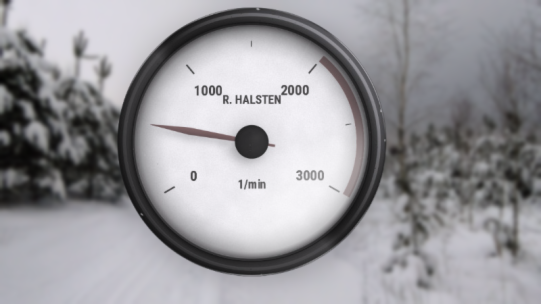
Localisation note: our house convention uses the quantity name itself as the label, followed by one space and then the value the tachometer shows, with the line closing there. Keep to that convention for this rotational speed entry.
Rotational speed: 500 rpm
